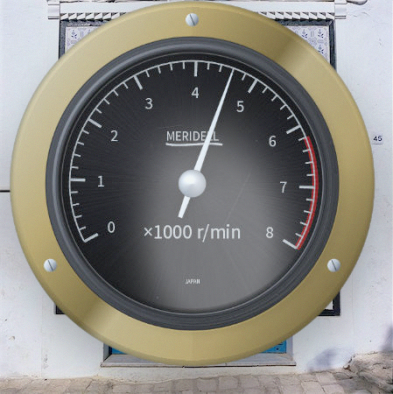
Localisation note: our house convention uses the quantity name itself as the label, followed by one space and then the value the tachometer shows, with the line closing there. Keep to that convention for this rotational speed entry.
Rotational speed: 4600 rpm
